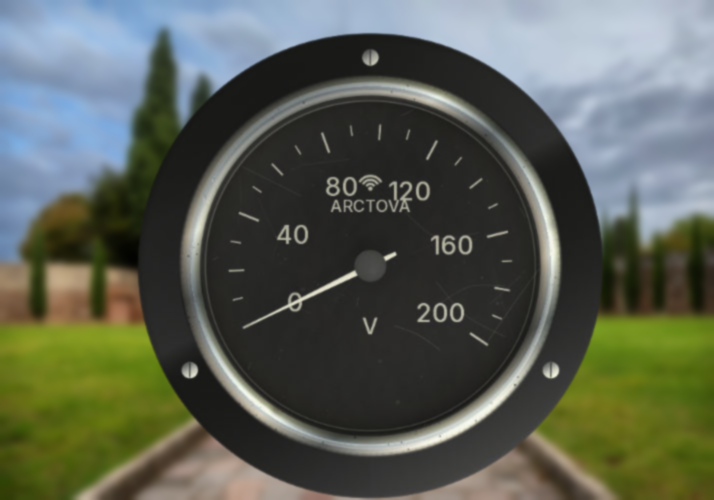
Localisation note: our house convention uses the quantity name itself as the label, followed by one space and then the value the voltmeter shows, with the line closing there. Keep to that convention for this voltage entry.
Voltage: 0 V
